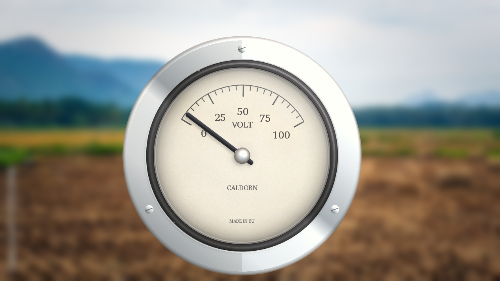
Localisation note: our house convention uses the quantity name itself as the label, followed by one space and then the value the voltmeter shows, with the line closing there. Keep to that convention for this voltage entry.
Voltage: 5 V
